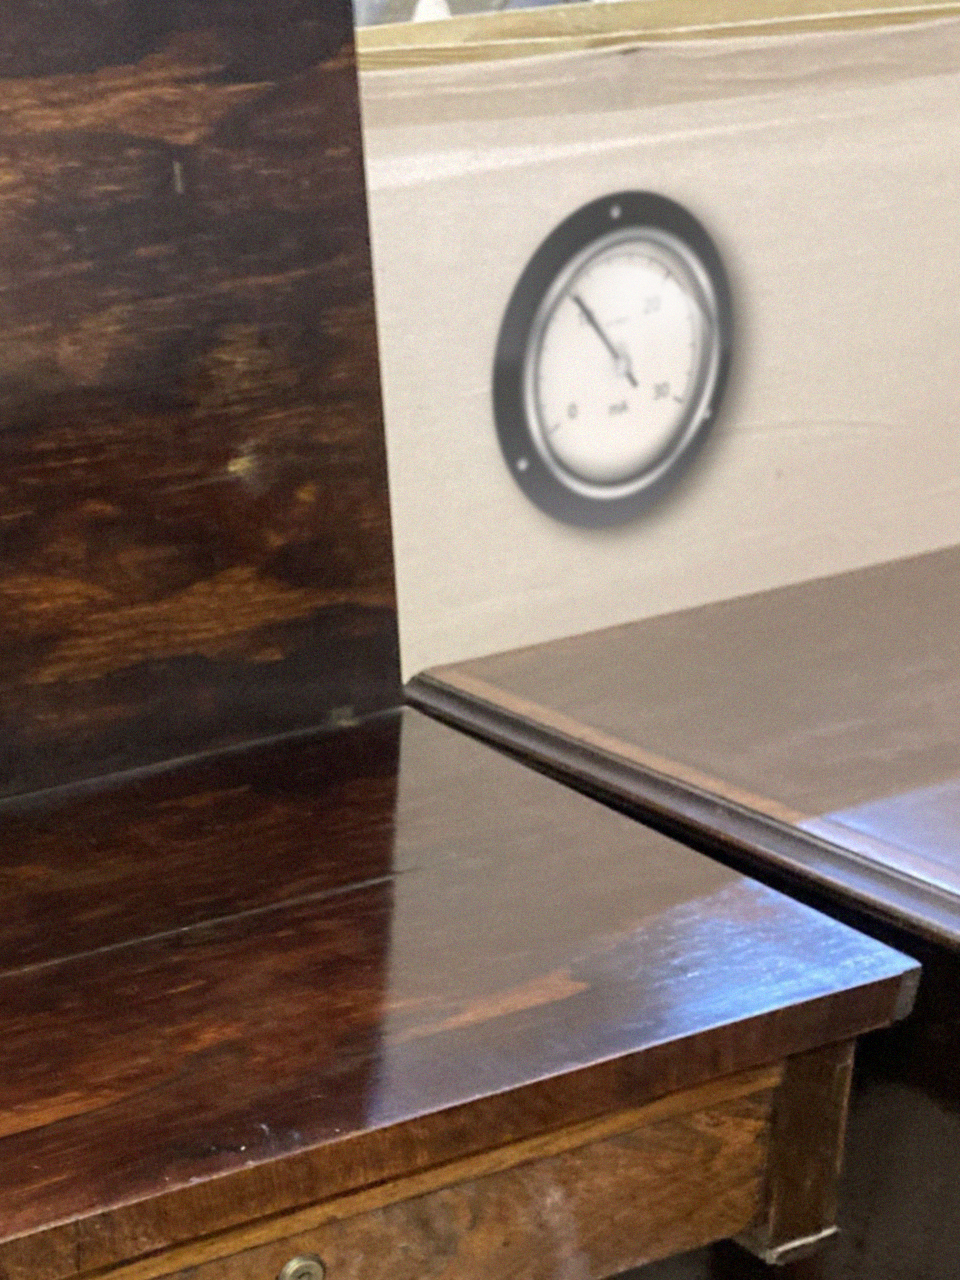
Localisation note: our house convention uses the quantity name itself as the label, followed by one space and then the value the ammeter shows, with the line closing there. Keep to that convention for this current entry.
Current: 10 mA
